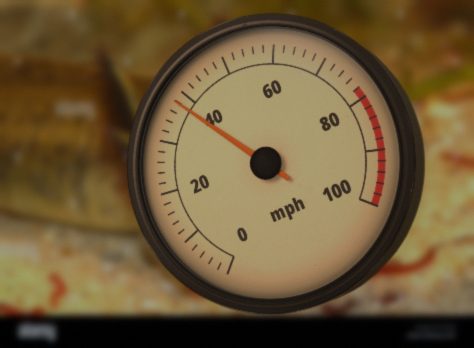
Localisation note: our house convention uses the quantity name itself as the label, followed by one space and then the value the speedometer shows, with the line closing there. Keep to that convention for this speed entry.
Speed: 38 mph
